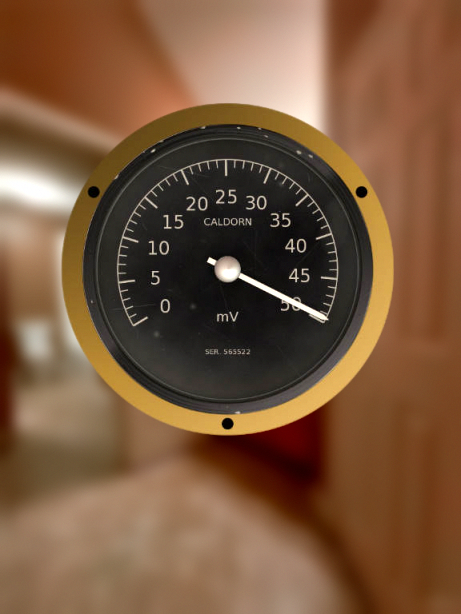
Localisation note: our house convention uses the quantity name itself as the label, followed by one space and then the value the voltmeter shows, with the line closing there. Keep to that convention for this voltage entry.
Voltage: 49.5 mV
